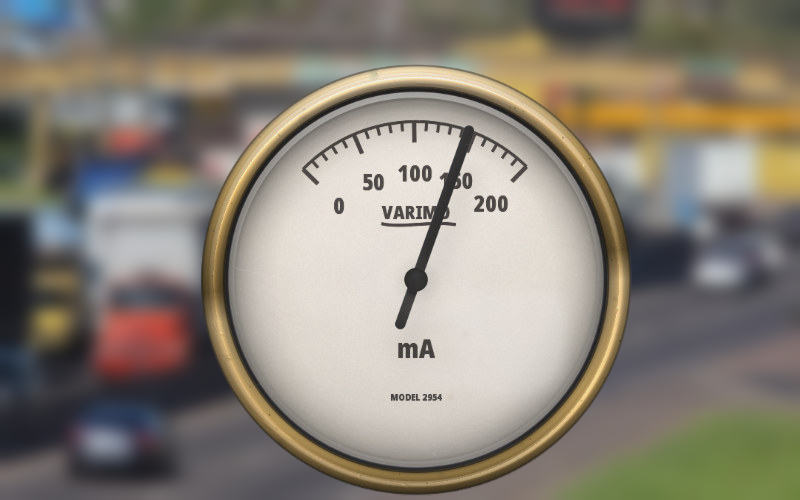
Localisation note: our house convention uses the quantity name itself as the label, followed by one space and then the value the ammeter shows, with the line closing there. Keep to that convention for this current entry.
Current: 145 mA
